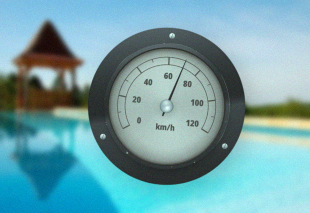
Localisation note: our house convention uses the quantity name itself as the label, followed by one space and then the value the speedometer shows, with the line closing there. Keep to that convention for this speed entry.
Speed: 70 km/h
